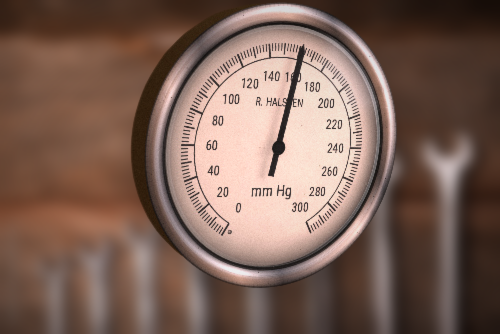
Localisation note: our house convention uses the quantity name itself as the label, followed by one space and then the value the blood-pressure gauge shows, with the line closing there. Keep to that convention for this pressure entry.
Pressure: 160 mmHg
